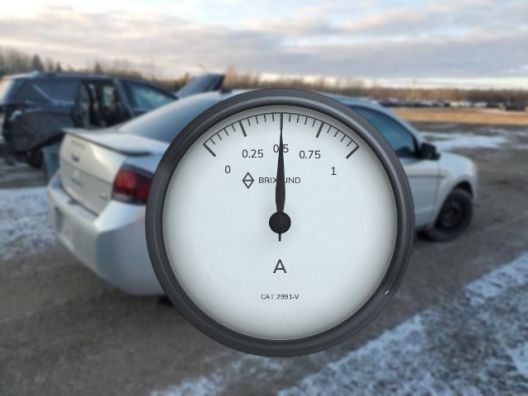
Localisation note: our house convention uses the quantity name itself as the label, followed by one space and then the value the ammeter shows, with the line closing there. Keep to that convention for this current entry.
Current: 0.5 A
